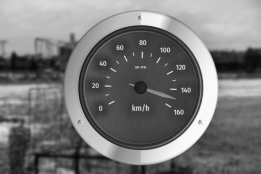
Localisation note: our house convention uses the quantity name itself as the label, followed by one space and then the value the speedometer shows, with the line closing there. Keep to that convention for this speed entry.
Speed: 150 km/h
